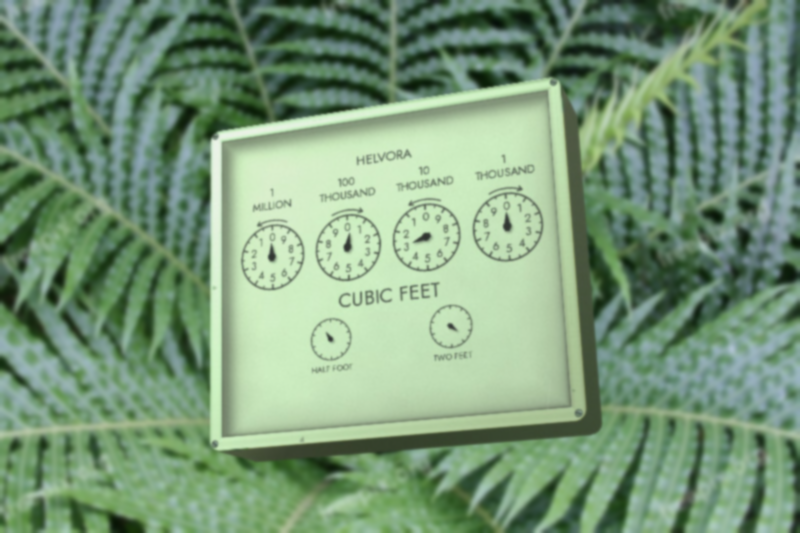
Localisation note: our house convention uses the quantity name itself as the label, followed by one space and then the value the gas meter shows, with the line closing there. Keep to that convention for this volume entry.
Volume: 3000 ft³
